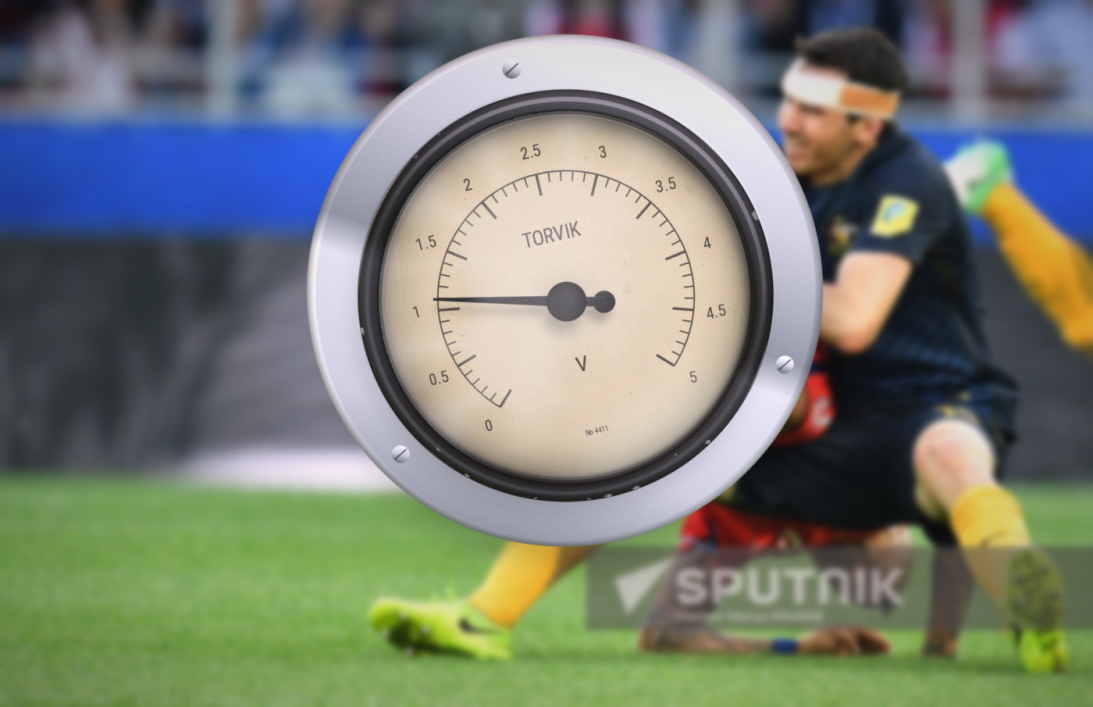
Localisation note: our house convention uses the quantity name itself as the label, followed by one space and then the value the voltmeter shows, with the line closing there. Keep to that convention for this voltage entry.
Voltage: 1.1 V
